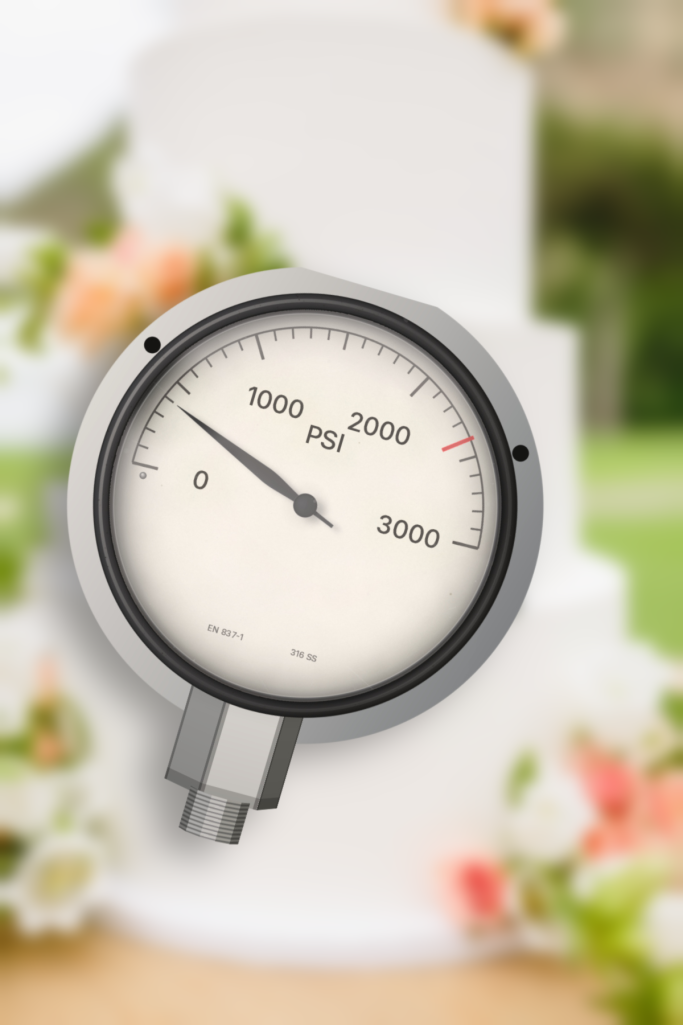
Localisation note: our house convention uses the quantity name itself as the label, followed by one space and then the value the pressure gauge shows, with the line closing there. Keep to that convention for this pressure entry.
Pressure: 400 psi
